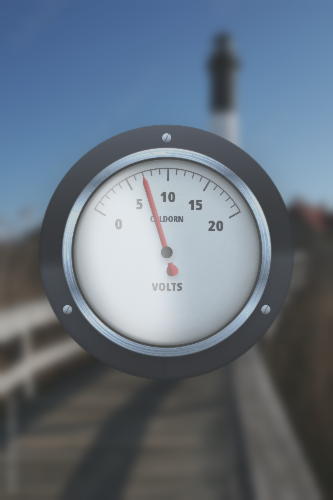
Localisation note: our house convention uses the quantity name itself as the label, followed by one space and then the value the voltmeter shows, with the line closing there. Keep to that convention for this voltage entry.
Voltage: 7 V
